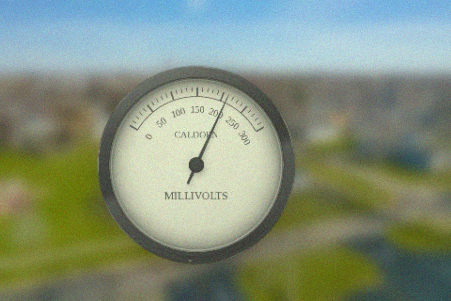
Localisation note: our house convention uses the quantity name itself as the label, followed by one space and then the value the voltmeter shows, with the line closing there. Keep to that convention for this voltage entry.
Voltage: 210 mV
